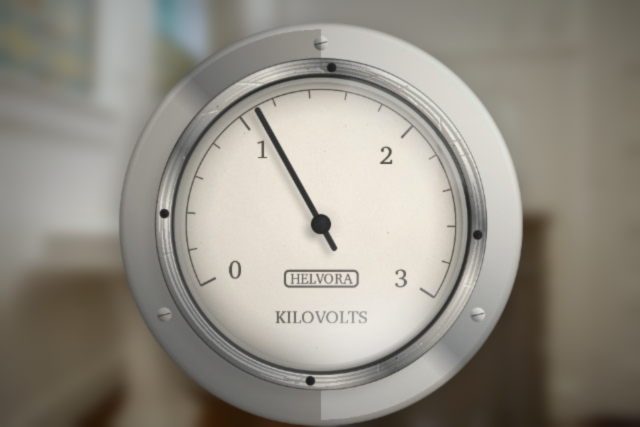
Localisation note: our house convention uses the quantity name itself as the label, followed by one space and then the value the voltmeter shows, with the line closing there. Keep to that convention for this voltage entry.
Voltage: 1.1 kV
